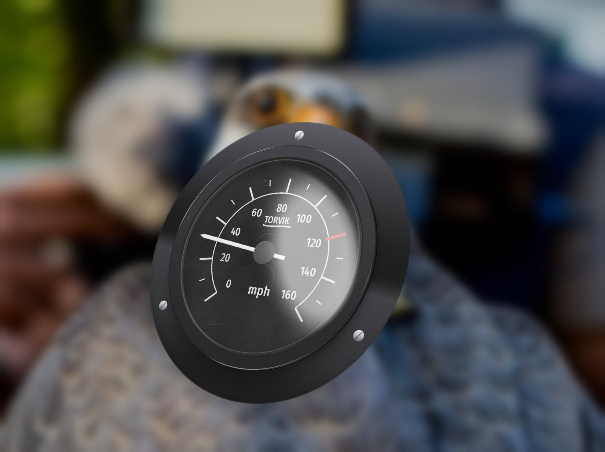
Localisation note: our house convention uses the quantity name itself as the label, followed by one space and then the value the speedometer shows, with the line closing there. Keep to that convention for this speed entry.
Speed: 30 mph
